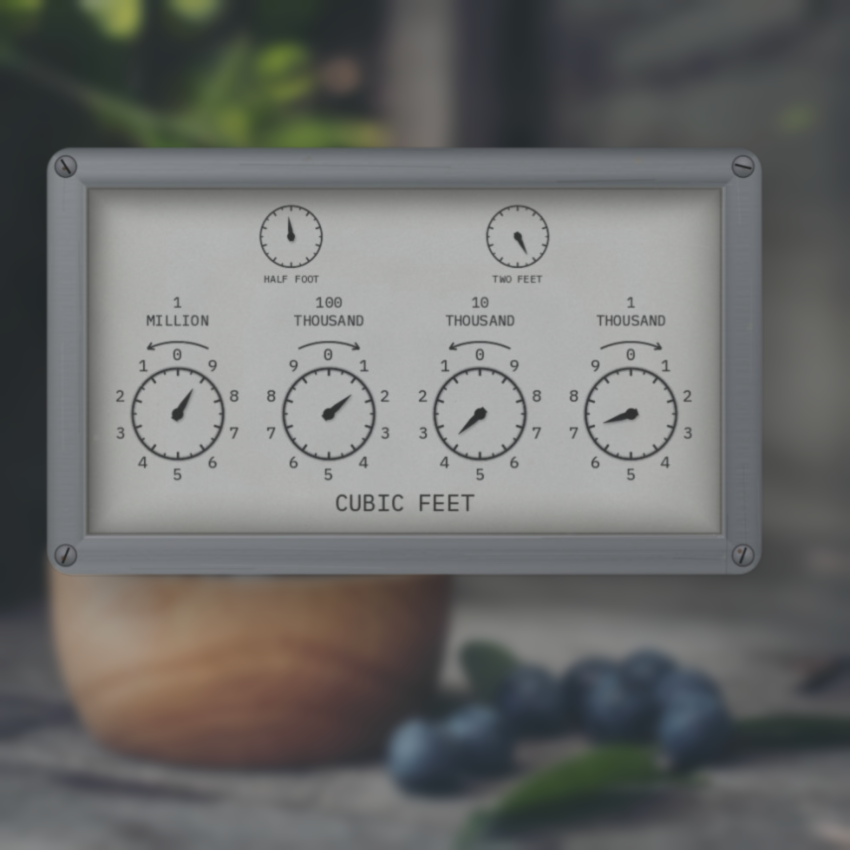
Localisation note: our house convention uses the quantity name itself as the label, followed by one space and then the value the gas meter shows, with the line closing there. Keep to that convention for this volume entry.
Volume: 913700 ft³
